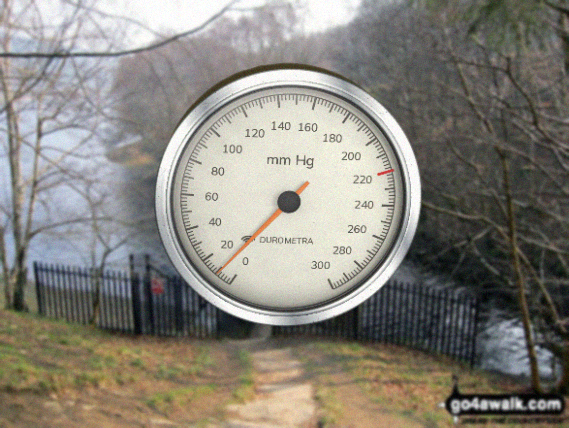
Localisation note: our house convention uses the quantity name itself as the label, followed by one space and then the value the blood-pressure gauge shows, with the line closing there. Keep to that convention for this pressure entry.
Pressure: 10 mmHg
